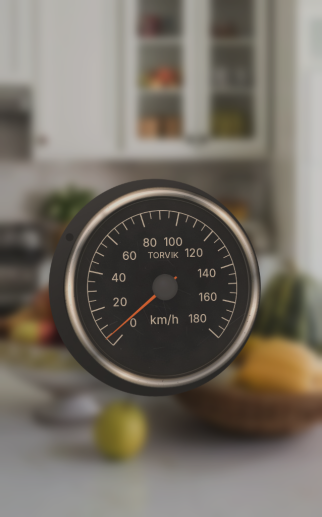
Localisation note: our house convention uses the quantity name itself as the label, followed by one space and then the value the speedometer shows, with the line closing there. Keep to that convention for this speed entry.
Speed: 5 km/h
